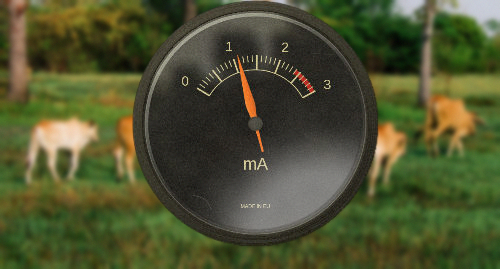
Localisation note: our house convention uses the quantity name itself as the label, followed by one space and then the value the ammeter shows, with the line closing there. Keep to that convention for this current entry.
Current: 1.1 mA
